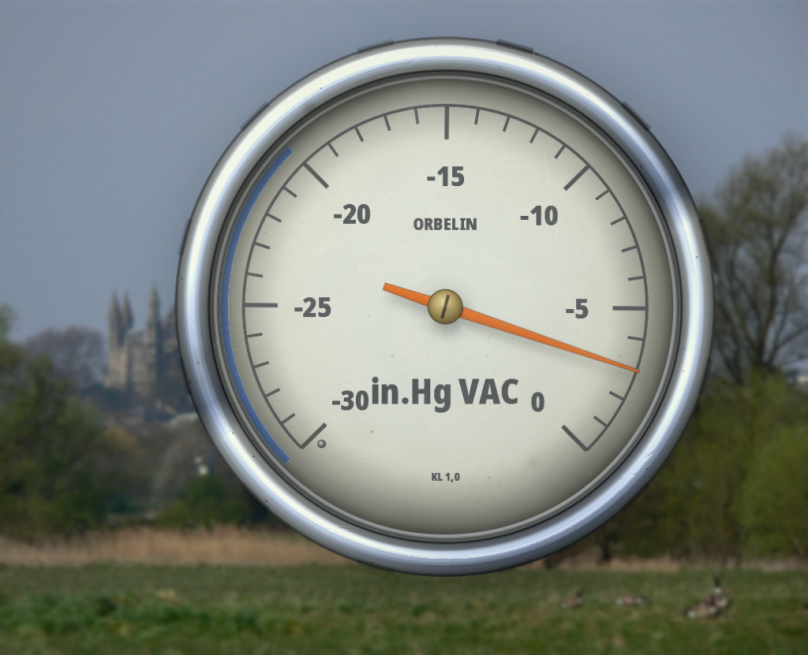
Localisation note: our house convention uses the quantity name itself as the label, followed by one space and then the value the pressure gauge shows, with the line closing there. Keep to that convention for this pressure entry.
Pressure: -3 inHg
